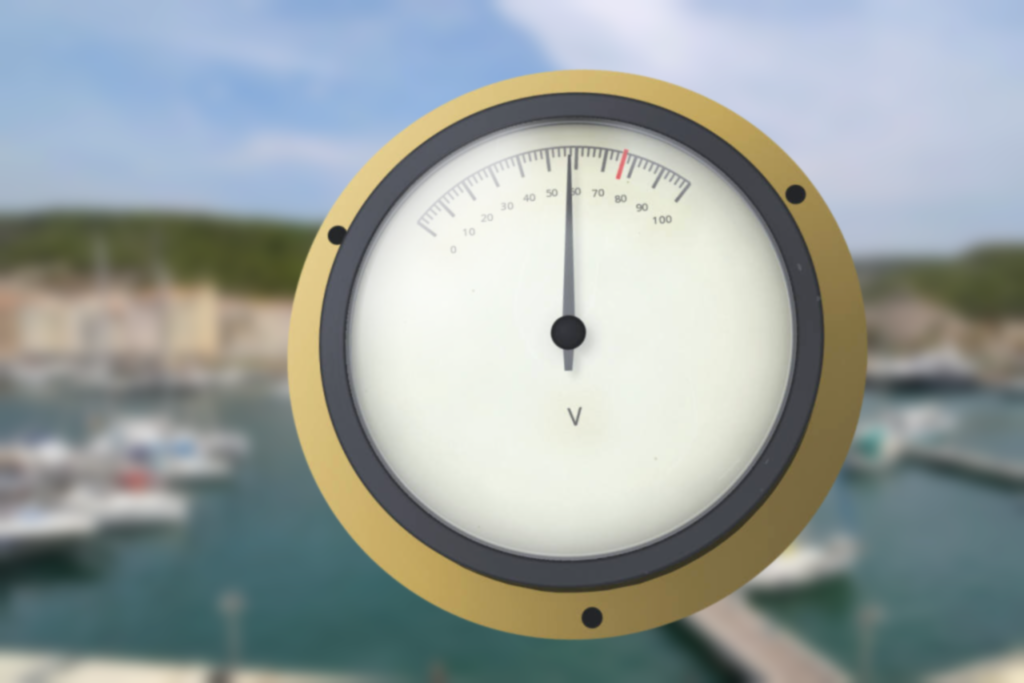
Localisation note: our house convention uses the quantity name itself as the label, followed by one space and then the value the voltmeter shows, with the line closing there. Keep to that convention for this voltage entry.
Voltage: 58 V
